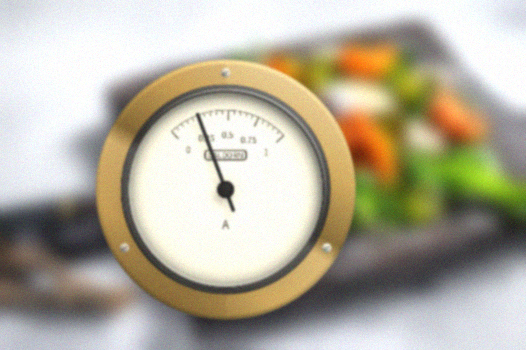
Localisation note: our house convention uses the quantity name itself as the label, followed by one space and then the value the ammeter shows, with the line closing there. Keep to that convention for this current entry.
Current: 0.25 A
